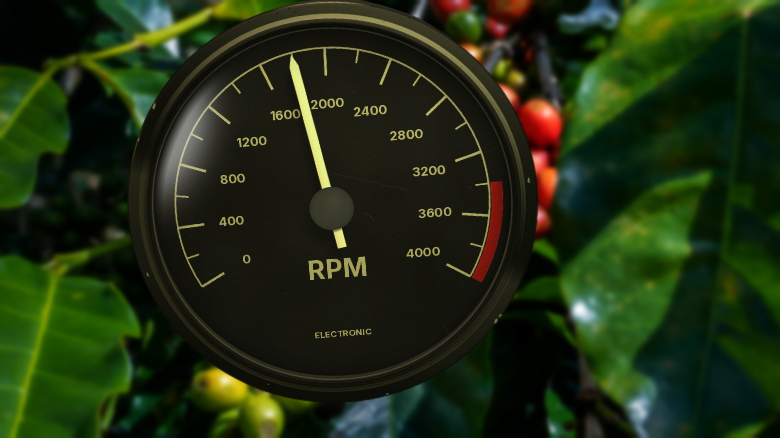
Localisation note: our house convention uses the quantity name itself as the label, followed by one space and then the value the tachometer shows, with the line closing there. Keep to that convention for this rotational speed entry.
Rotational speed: 1800 rpm
